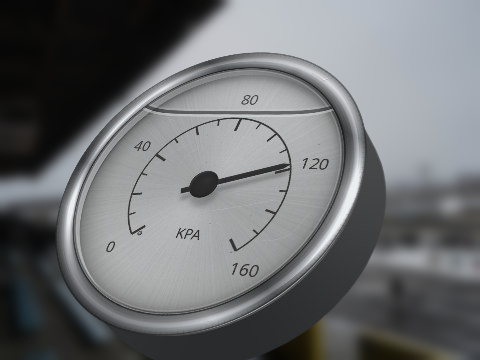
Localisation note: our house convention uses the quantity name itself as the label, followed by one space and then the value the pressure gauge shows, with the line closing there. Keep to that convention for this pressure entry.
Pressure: 120 kPa
